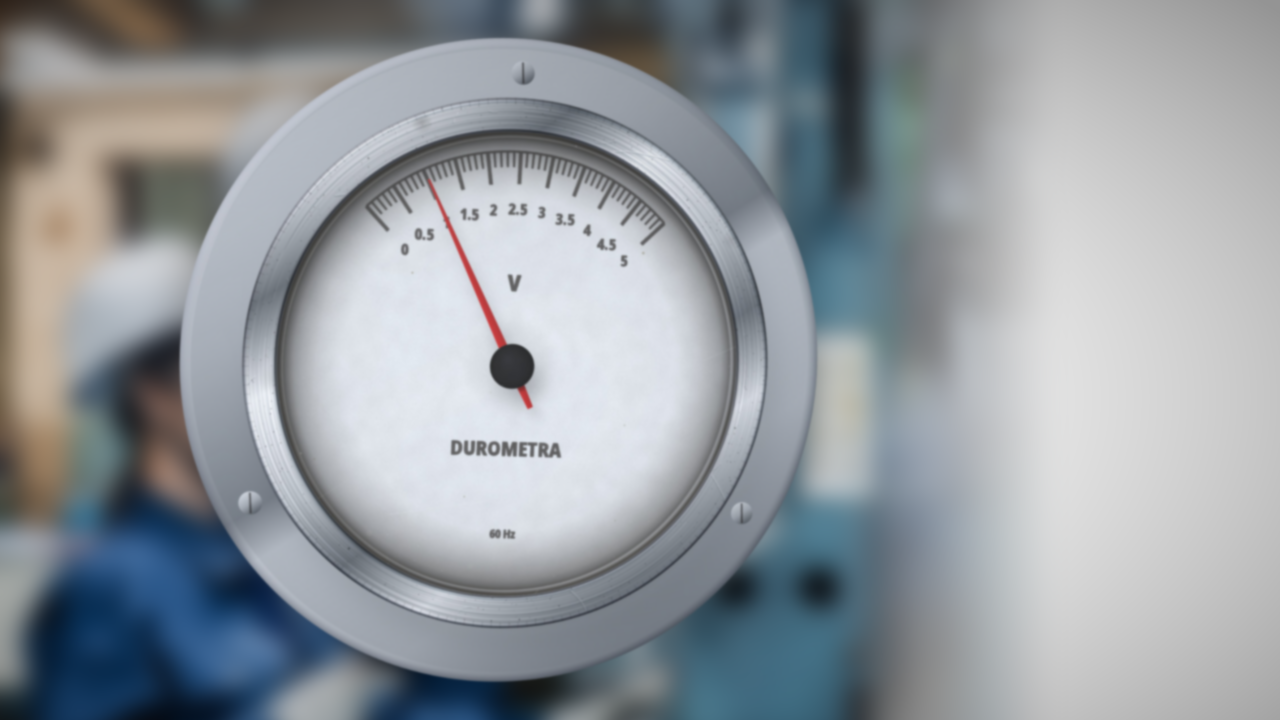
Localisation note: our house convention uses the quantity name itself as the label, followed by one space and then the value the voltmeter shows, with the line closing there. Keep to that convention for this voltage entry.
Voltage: 1 V
